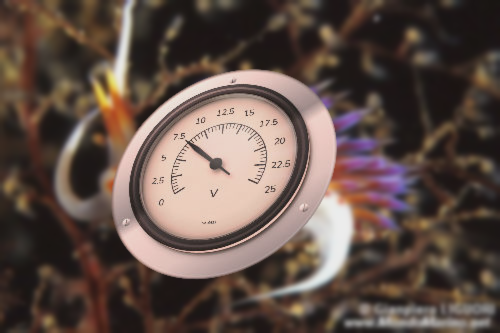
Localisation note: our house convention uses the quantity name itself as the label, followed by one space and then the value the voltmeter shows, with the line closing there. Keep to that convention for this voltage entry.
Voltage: 7.5 V
